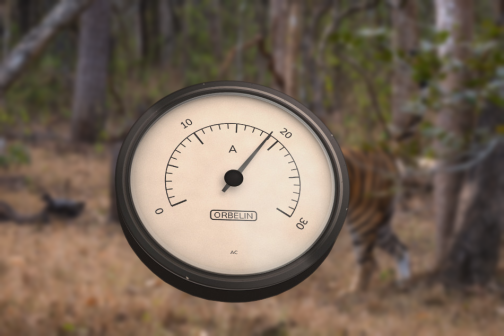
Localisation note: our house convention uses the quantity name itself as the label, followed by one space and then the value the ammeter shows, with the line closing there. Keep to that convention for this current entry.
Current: 19 A
